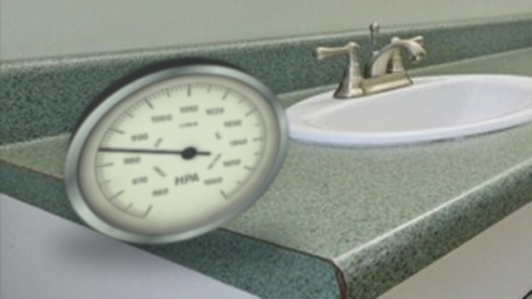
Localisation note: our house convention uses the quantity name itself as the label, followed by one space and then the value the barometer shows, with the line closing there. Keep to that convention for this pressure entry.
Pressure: 985 hPa
